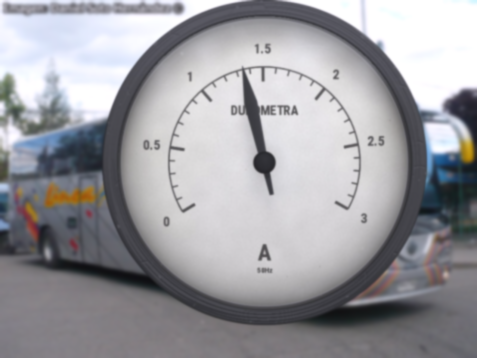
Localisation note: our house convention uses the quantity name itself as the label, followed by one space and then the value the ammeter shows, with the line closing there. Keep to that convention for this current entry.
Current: 1.35 A
